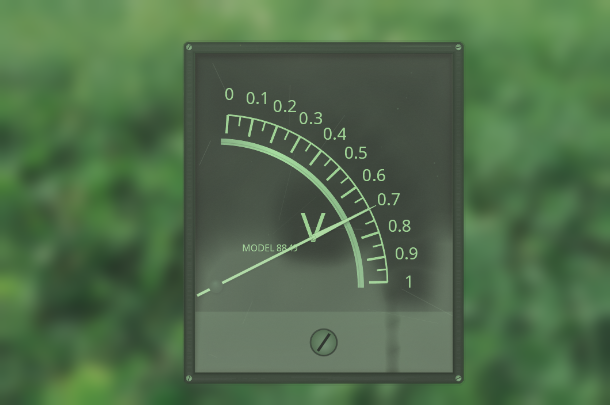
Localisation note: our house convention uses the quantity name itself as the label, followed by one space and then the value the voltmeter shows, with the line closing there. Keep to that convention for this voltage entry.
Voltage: 0.7 V
